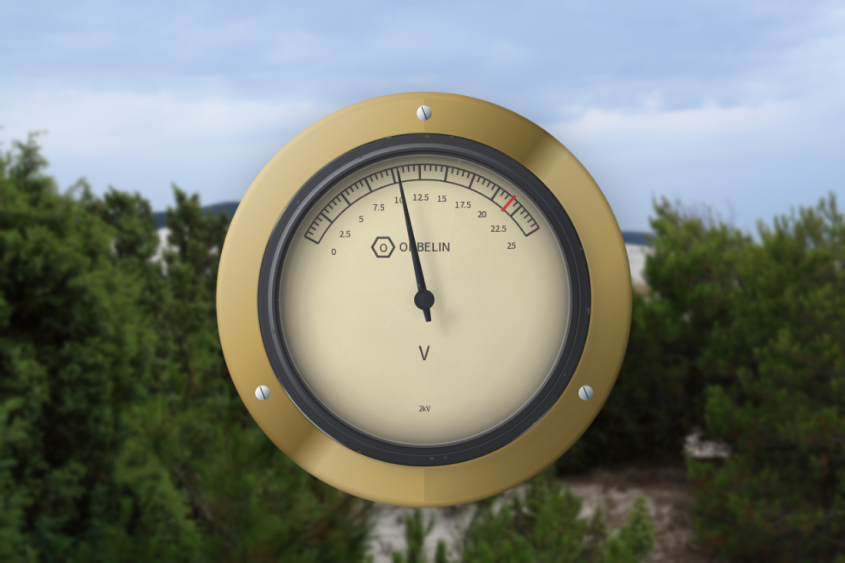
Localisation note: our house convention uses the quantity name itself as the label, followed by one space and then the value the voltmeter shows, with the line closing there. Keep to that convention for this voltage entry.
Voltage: 10.5 V
